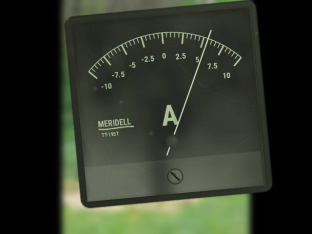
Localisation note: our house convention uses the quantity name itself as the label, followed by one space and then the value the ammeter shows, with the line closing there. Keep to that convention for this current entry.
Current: 5.5 A
